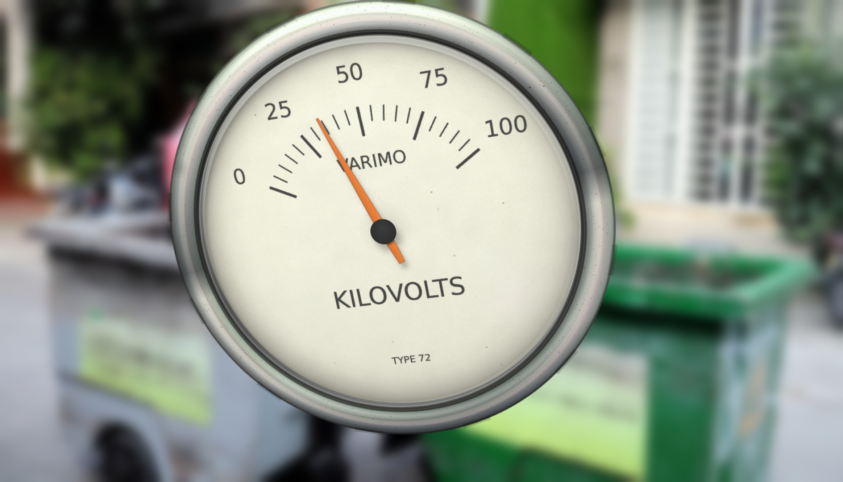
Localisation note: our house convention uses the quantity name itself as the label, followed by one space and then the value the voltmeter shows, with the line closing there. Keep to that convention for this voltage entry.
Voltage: 35 kV
